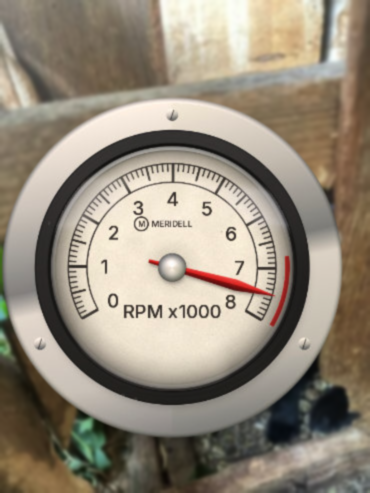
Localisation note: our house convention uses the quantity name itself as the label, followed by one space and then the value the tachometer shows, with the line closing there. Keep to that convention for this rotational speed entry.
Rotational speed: 7500 rpm
